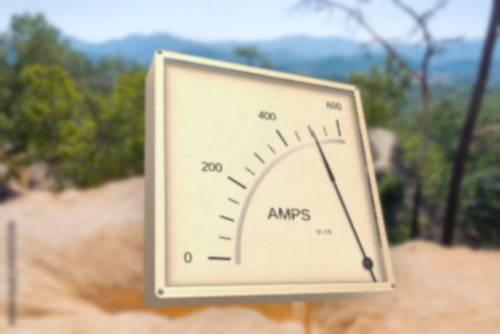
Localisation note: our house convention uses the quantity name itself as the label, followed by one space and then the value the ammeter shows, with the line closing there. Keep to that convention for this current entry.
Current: 500 A
